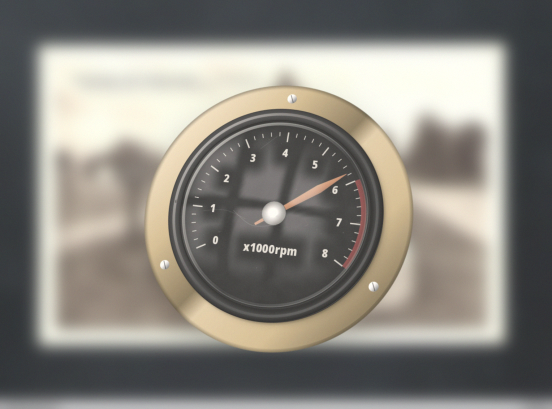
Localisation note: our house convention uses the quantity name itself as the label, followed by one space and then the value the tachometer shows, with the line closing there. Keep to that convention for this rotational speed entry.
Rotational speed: 5800 rpm
